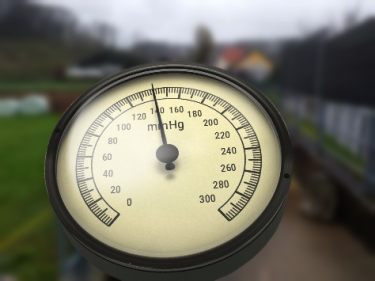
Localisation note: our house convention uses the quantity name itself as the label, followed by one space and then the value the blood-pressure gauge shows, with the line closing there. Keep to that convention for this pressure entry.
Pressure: 140 mmHg
